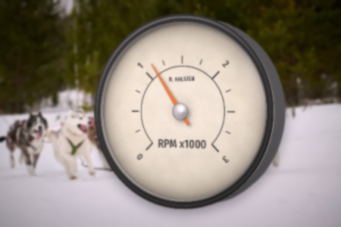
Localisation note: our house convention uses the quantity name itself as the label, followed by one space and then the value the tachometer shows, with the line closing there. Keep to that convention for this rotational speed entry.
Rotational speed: 1125 rpm
